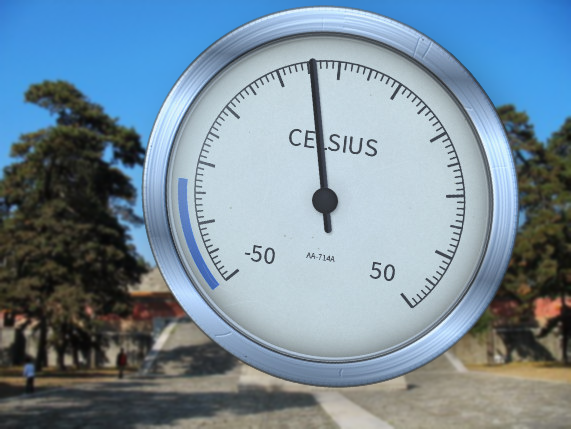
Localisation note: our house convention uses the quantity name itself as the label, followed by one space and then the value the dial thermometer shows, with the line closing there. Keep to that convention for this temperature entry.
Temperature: -4 °C
